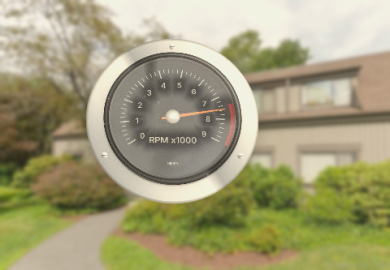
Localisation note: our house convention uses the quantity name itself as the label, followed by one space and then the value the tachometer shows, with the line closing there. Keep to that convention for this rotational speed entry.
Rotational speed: 7600 rpm
